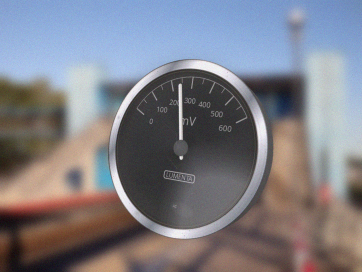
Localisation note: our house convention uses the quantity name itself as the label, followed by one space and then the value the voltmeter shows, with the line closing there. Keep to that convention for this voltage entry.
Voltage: 250 mV
